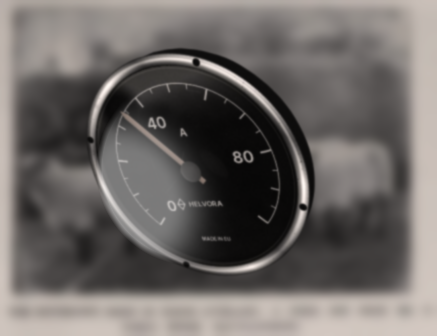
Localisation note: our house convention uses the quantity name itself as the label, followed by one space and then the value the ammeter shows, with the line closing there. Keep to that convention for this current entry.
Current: 35 A
